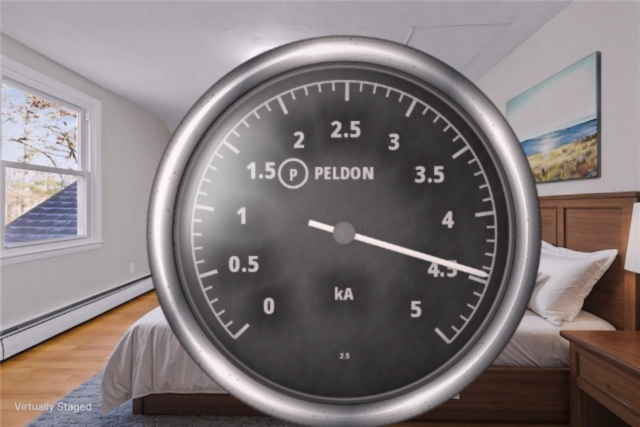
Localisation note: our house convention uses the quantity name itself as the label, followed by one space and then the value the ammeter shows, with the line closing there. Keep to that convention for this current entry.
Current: 4.45 kA
